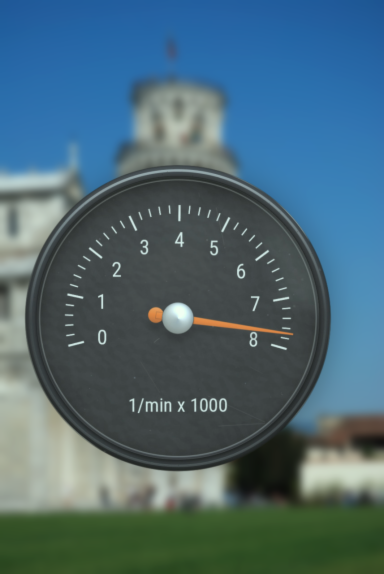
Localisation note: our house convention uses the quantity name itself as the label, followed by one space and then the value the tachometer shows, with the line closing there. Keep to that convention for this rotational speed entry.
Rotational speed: 7700 rpm
